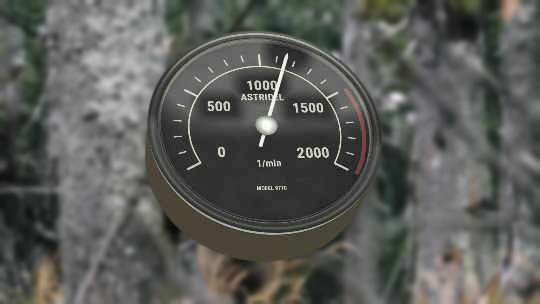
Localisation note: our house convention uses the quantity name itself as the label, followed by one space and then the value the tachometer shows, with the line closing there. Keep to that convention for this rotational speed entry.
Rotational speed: 1150 rpm
